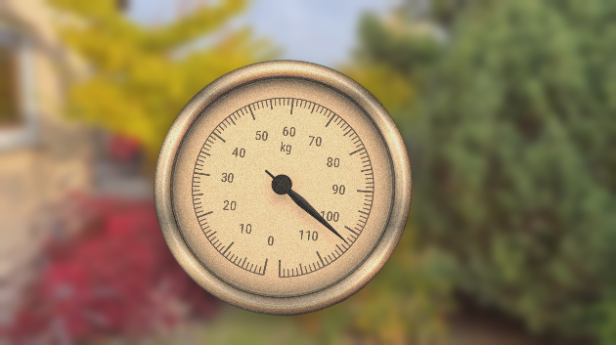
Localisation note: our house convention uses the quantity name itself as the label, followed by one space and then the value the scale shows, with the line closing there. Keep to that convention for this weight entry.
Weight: 103 kg
